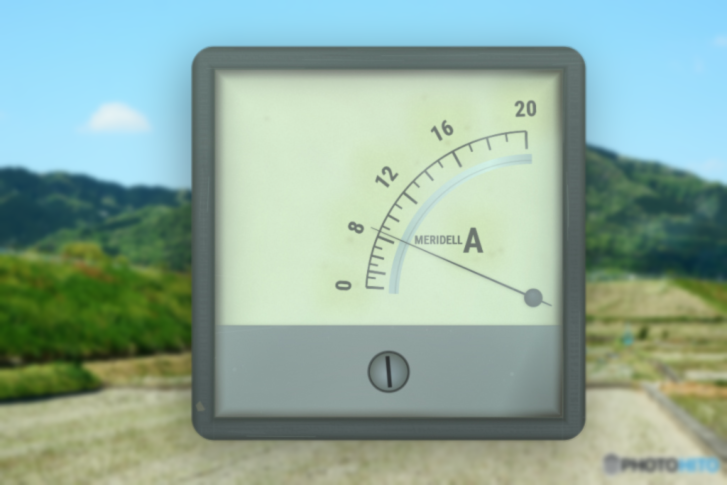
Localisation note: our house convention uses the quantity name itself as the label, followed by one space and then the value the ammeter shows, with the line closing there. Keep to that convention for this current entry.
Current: 8.5 A
